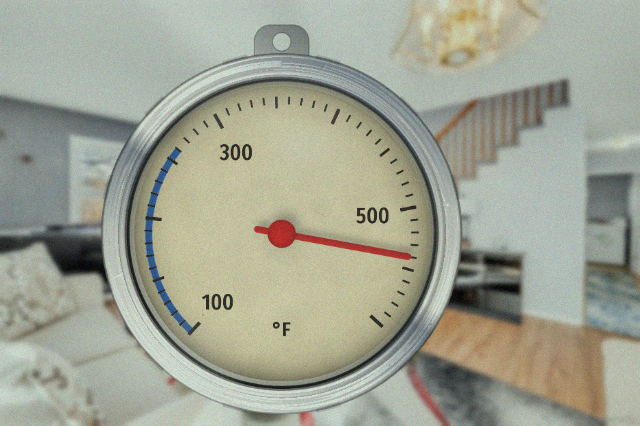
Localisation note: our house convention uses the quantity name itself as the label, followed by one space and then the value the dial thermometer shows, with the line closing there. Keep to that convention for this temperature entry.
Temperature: 540 °F
